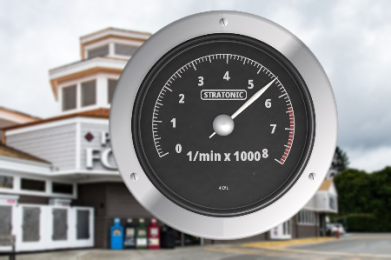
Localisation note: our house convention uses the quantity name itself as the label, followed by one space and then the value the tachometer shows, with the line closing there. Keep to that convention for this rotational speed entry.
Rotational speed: 5500 rpm
